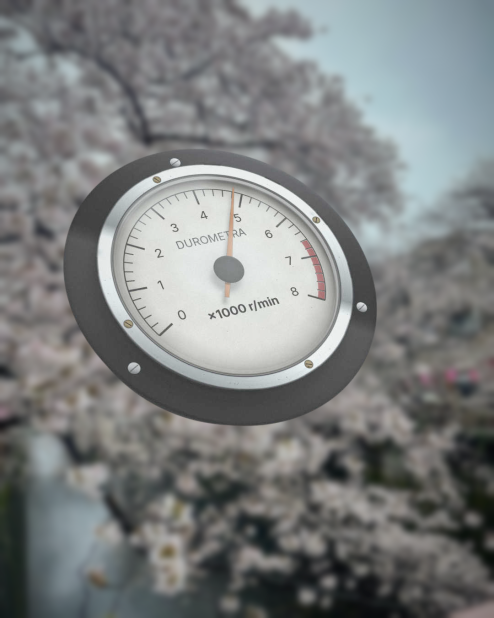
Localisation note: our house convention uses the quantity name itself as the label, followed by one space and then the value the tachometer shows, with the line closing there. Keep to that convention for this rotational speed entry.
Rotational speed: 4800 rpm
